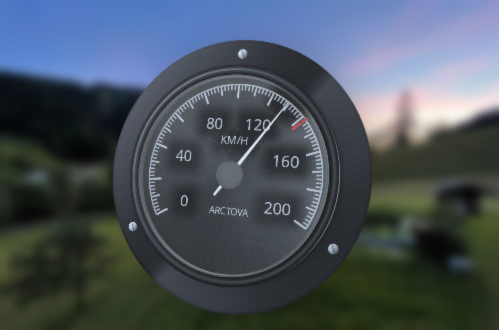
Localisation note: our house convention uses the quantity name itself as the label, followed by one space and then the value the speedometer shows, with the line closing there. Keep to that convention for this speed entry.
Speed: 130 km/h
